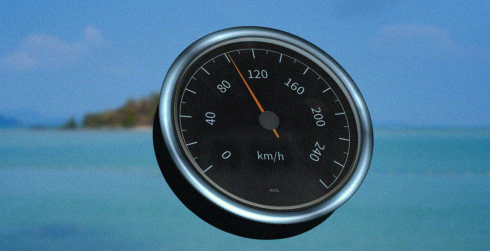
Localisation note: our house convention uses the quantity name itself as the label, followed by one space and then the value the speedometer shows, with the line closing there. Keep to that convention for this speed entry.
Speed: 100 km/h
